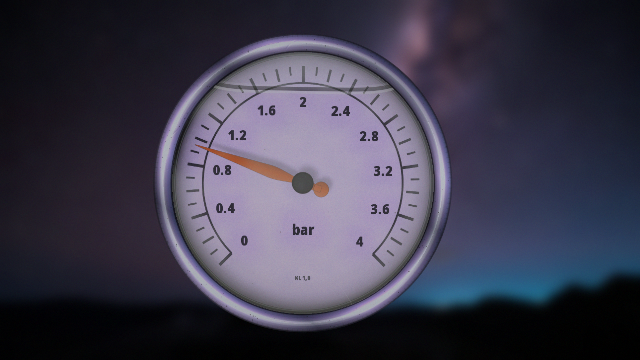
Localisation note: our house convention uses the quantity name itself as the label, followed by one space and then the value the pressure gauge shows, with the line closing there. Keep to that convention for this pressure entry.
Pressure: 0.95 bar
